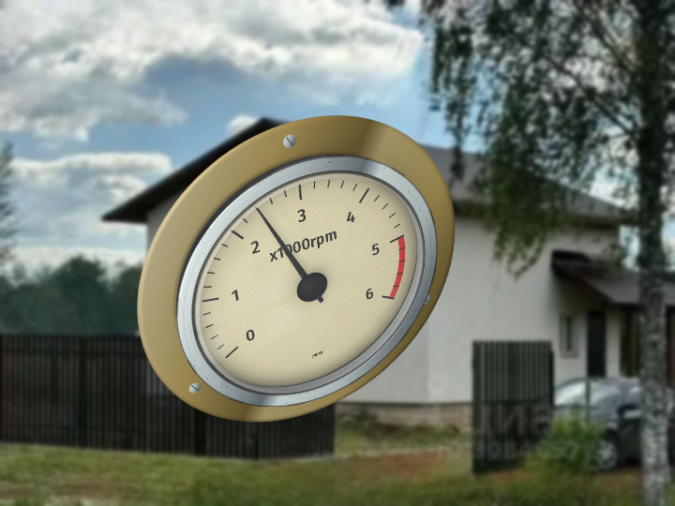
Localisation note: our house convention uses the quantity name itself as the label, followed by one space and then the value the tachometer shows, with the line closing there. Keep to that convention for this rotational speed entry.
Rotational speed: 2400 rpm
